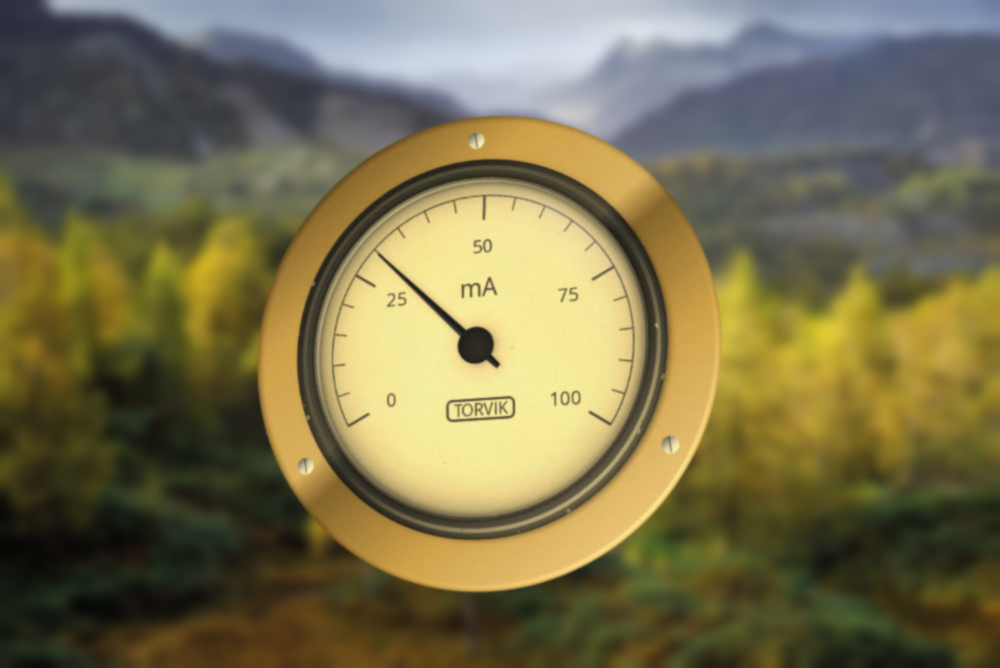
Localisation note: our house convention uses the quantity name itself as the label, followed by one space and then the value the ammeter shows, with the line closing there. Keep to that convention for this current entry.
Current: 30 mA
